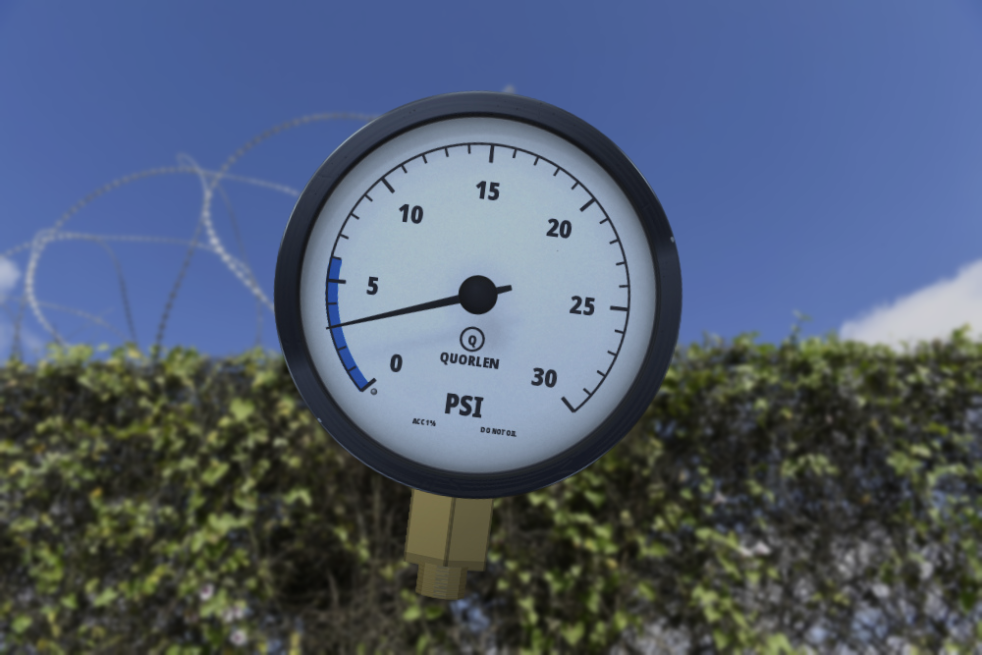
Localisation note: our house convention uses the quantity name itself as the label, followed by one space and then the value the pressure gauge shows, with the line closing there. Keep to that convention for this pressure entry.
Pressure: 3 psi
